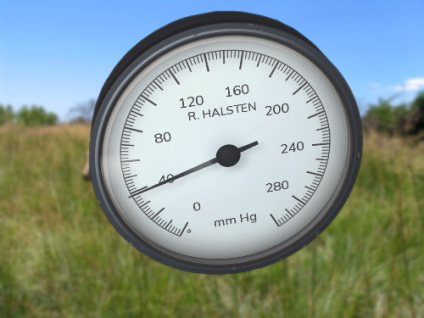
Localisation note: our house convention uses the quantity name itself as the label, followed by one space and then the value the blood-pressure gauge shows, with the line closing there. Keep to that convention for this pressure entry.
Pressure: 40 mmHg
